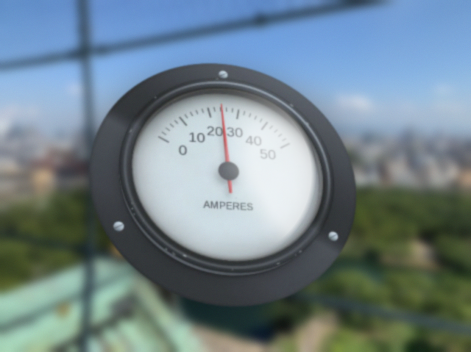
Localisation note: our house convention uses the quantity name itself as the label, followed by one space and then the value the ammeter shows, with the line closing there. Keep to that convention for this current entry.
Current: 24 A
